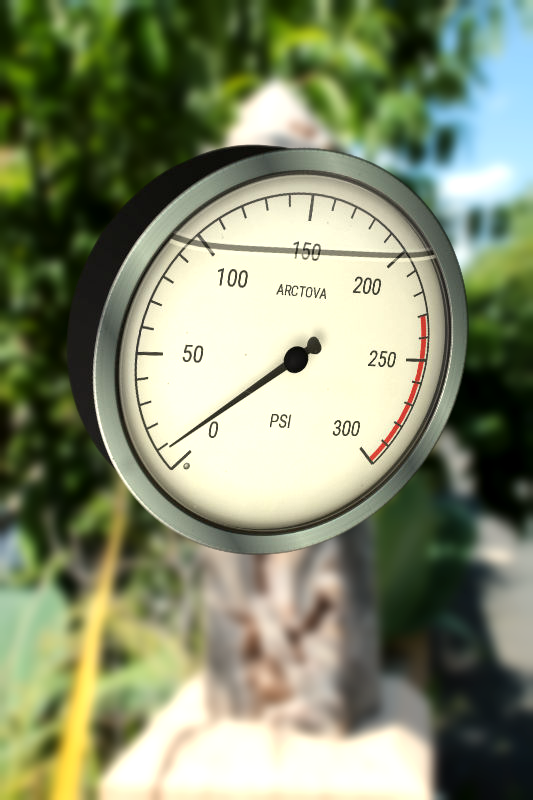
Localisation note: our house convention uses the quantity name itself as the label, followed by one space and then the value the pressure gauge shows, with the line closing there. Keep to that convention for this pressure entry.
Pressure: 10 psi
